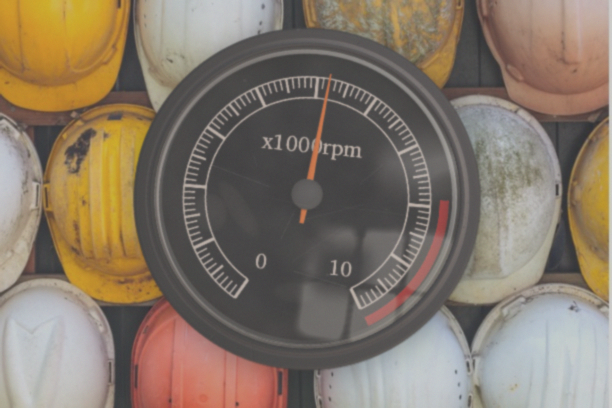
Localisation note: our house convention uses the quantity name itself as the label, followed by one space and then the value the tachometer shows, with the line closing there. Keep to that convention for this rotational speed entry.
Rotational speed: 5200 rpm
